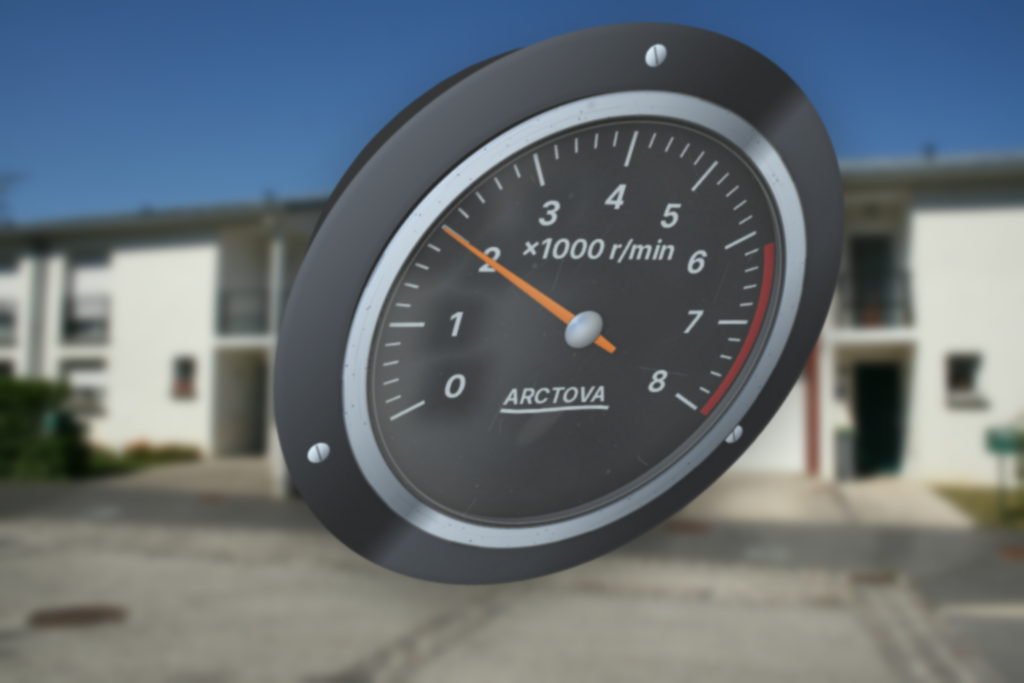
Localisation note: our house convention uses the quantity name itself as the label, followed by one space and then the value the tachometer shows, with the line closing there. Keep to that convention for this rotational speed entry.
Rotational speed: 2000 rpm
